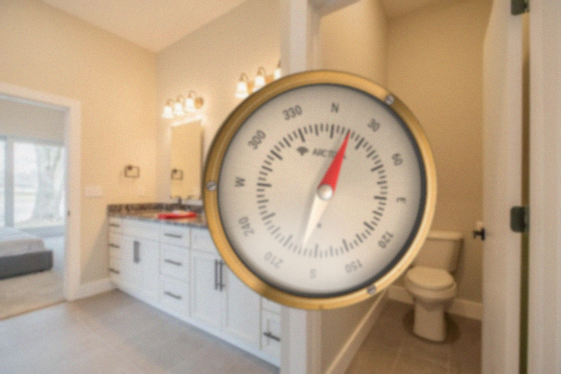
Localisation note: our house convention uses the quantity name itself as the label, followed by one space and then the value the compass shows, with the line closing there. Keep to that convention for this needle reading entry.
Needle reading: 15 °
